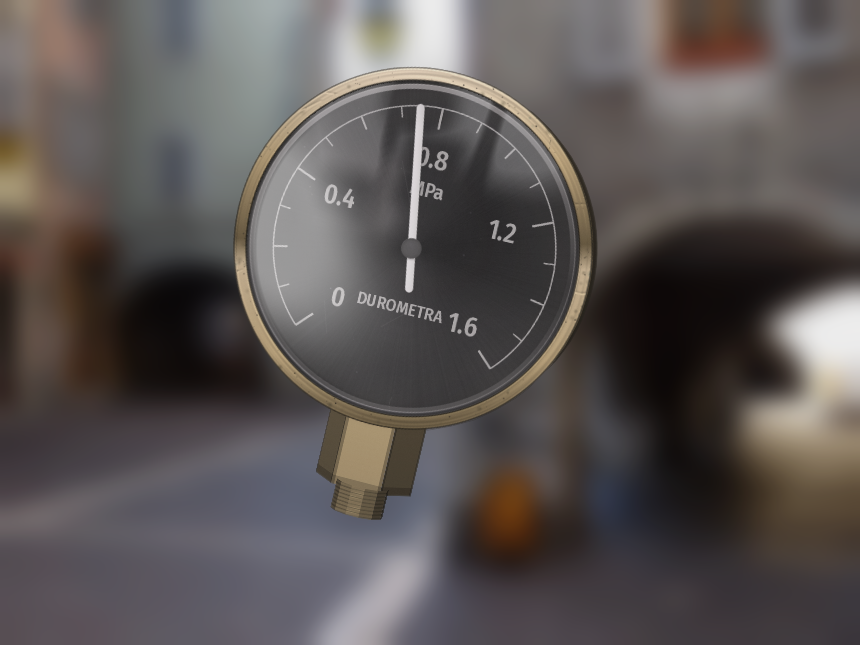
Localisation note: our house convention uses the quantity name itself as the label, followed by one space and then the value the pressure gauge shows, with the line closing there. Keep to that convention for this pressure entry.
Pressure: 0.75 MPa
